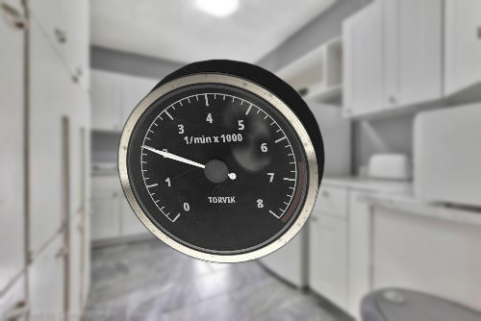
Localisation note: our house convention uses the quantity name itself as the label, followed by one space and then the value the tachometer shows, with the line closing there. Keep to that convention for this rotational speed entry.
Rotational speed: 2000 rpm
